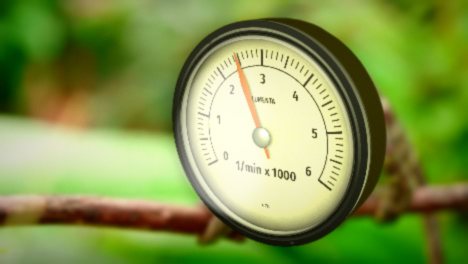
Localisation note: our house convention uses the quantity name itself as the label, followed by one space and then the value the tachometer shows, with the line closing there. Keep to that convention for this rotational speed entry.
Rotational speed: 2500 rpm
